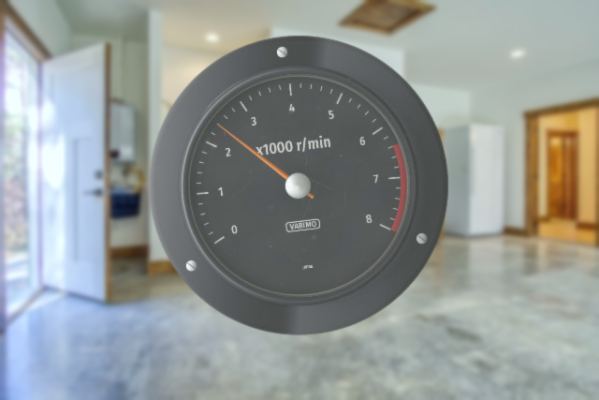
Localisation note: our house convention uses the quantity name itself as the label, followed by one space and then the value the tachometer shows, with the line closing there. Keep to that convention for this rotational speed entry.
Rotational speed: 2400 rpm
